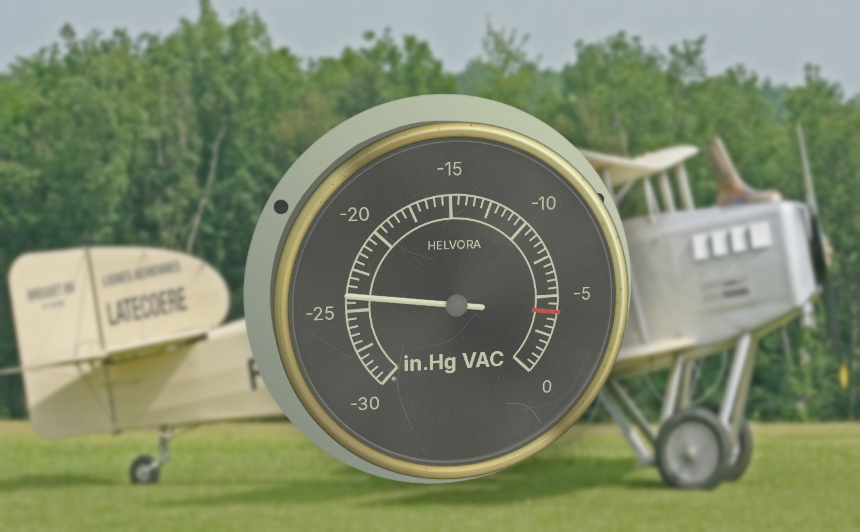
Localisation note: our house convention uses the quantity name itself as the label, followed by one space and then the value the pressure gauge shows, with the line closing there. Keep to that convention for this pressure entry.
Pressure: -24 inHg
